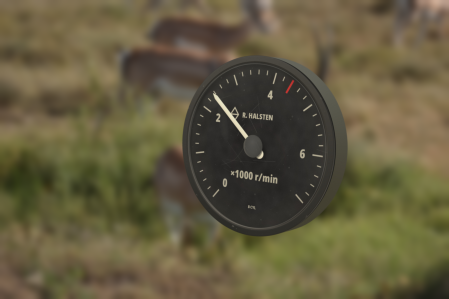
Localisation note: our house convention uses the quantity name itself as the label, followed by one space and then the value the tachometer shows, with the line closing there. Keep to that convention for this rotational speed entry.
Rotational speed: 2400 rpm
